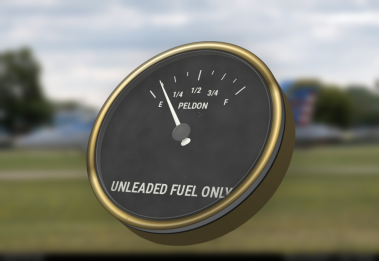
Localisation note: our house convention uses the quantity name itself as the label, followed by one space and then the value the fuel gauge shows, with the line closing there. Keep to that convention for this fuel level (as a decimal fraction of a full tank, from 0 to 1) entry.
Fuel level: 0.125
